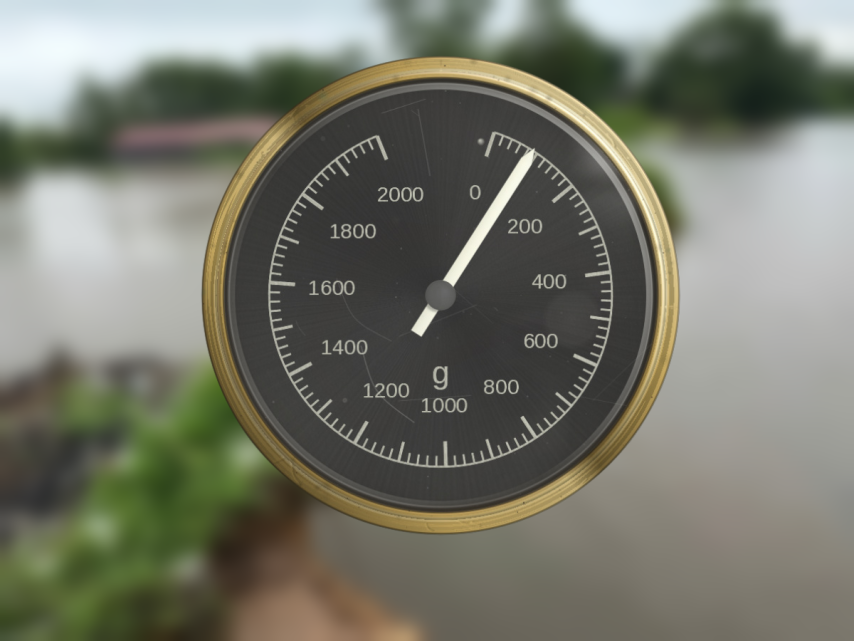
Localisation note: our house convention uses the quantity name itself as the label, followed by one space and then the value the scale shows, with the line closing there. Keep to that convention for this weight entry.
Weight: 90 g
